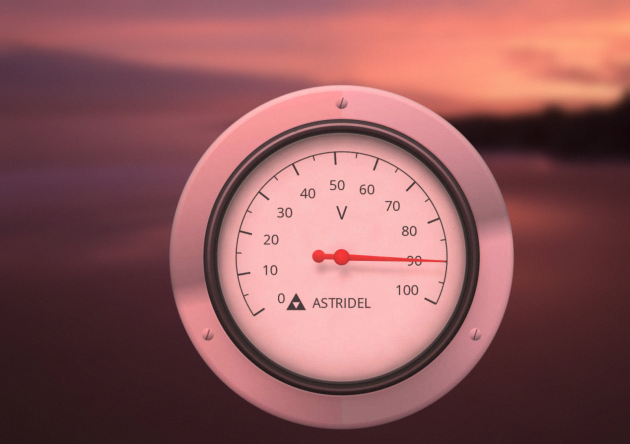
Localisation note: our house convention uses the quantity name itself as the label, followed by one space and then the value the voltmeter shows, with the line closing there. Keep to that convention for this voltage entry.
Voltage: 90 V
